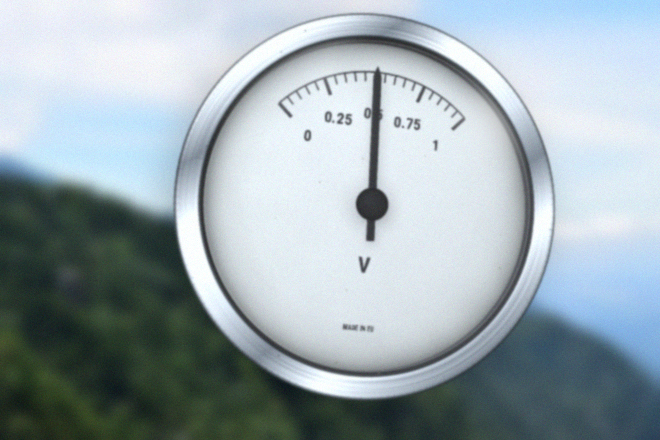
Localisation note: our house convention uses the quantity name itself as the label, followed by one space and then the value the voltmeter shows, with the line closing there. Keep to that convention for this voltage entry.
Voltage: 0.5 V
